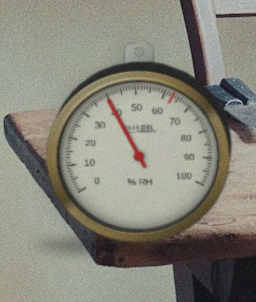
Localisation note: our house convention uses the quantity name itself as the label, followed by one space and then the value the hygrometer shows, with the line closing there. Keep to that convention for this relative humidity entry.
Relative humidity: 40 %
